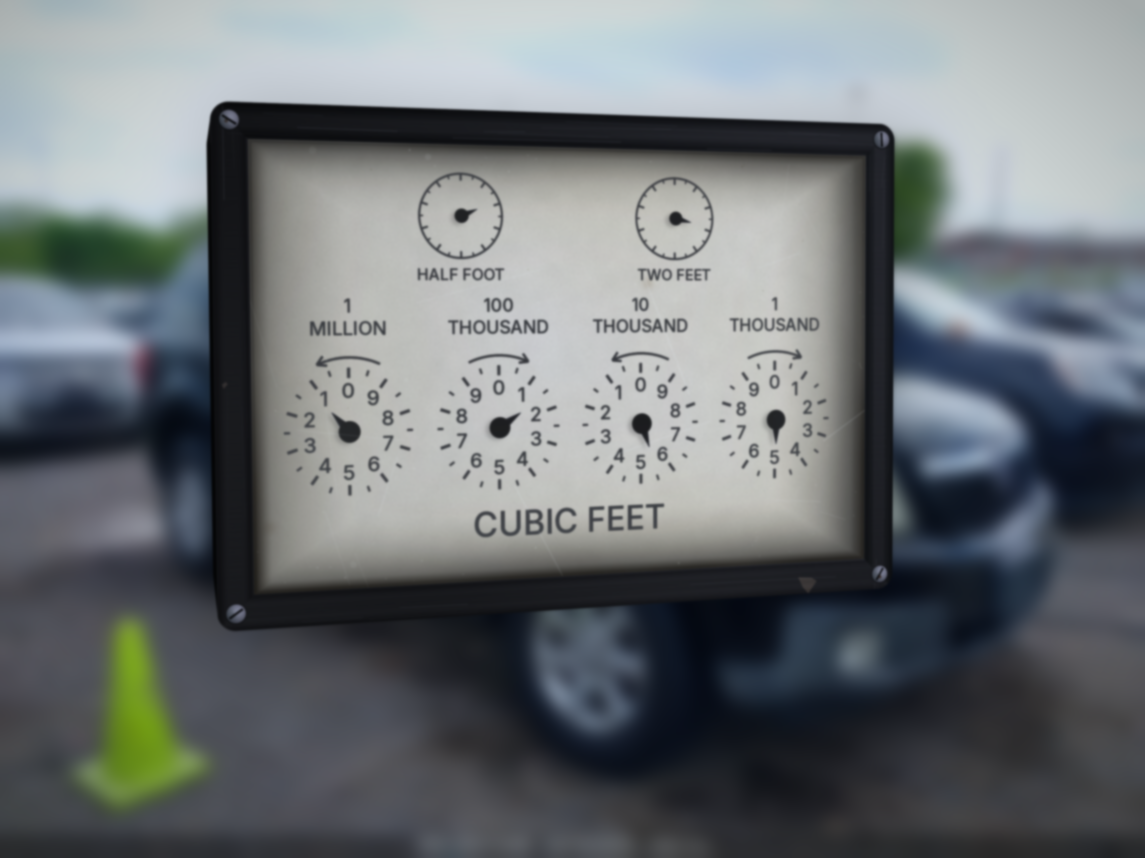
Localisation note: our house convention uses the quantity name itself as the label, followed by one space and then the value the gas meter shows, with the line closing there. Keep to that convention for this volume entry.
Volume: 115500 ft³
